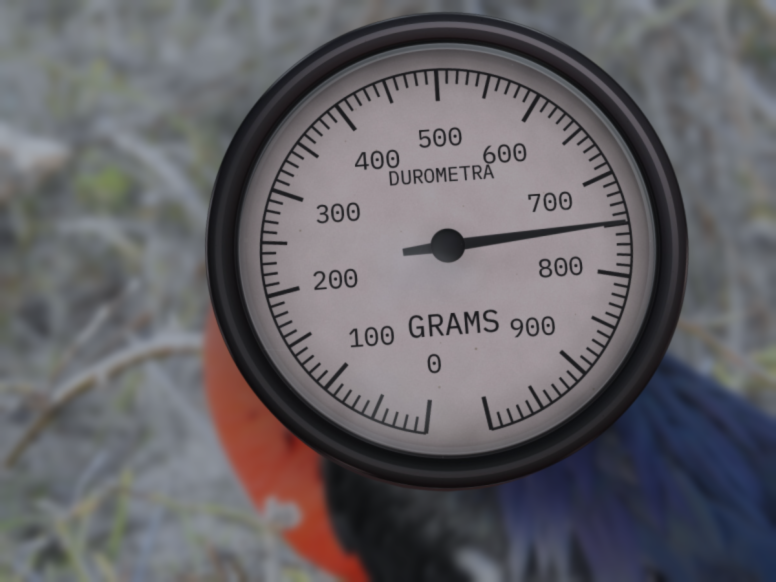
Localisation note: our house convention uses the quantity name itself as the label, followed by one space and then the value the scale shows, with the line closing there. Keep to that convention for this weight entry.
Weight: 750 g
